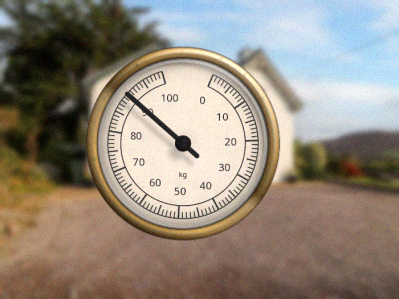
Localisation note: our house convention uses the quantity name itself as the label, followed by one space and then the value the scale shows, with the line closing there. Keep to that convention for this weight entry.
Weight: 90 kg
